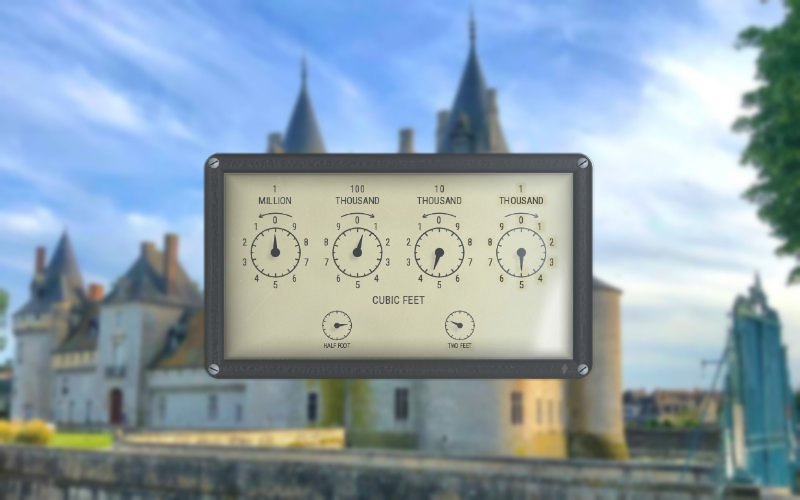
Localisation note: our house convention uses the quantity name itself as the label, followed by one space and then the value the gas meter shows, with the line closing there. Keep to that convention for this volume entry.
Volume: 4500 ft³
